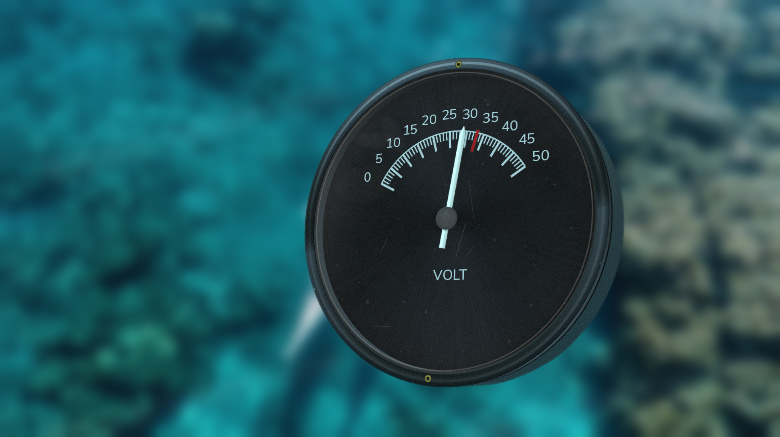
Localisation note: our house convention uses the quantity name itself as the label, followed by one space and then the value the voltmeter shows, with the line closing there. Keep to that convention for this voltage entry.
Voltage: 30 V
